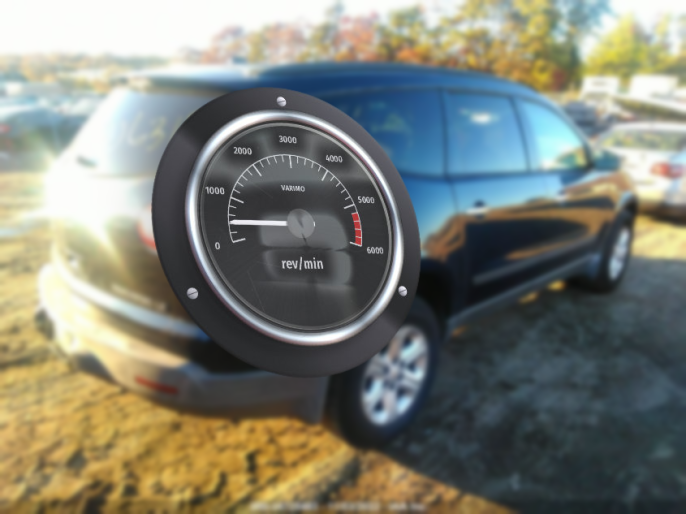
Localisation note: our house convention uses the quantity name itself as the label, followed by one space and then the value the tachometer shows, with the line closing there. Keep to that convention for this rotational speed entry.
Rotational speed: 400 rpm
